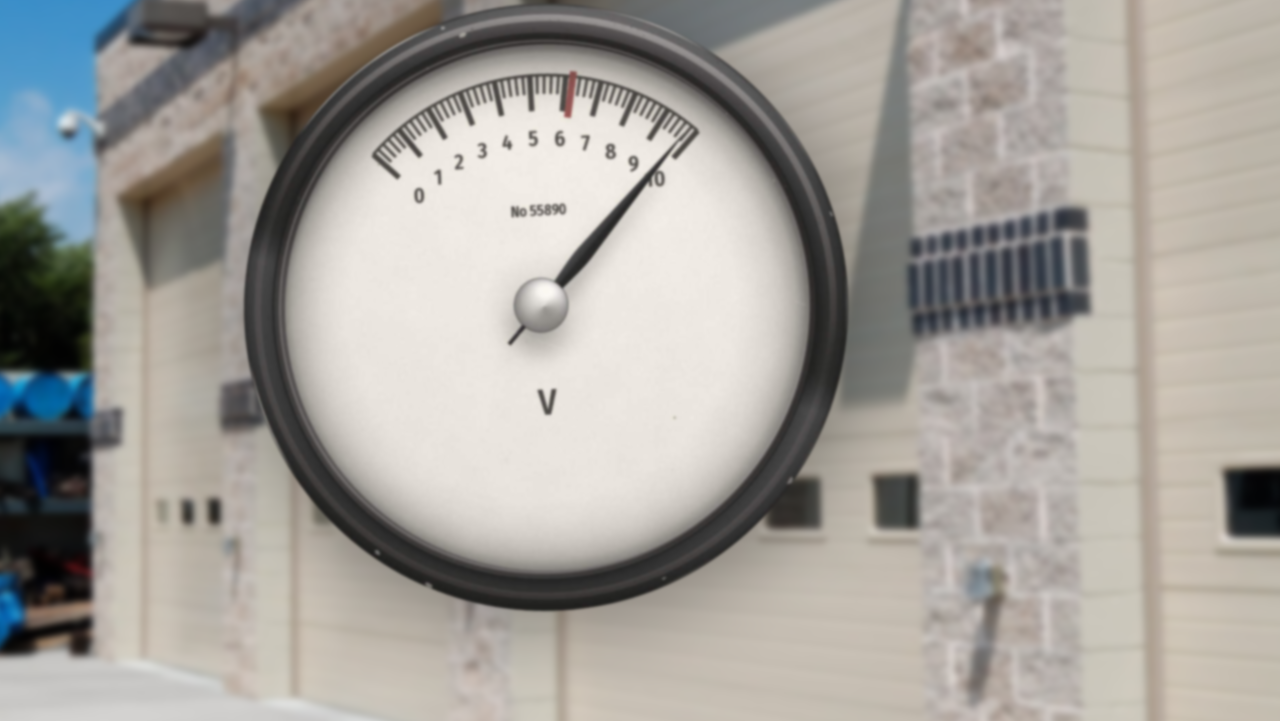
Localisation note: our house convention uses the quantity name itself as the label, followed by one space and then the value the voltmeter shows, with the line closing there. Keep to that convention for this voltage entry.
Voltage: 9.8 V
